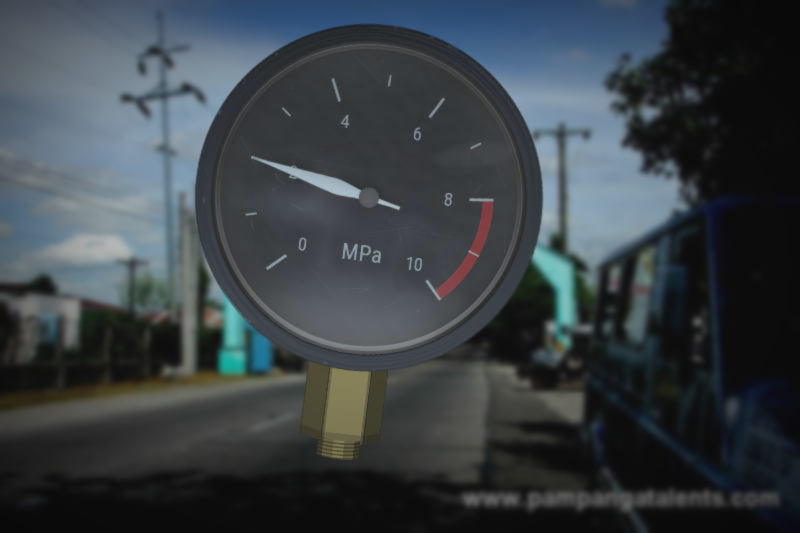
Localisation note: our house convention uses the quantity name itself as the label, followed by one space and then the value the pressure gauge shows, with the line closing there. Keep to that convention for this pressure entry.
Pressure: 2 MPa
